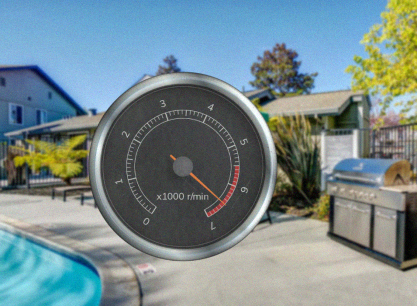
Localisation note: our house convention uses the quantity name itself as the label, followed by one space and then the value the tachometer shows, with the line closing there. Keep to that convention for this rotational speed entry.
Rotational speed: 6500 rpm
